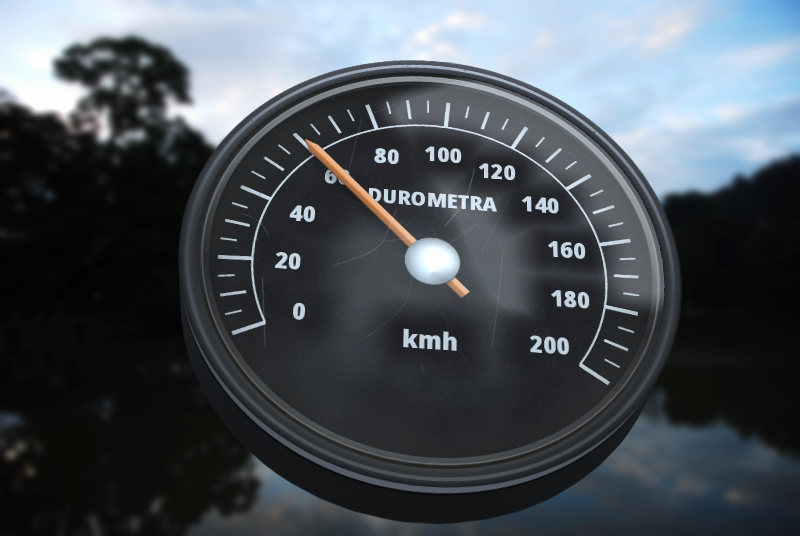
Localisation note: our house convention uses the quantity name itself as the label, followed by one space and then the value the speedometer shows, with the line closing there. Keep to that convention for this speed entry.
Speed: 60 km/h
